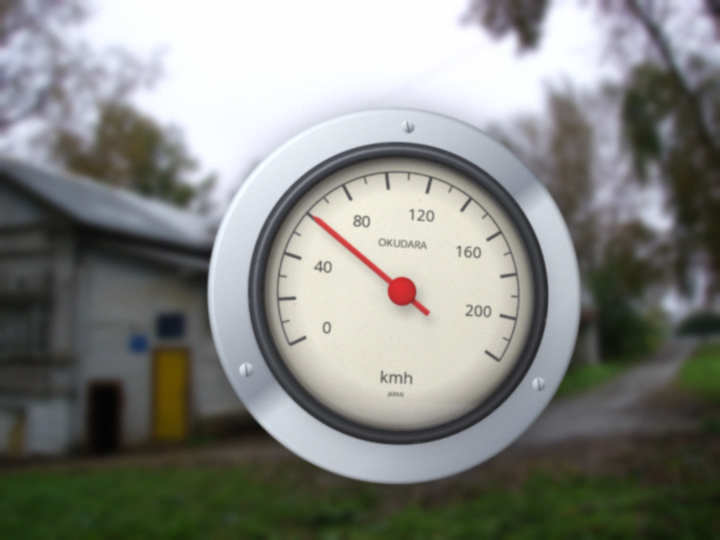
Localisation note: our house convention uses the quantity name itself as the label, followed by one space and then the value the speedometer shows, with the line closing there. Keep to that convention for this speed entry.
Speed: 60 km/h
